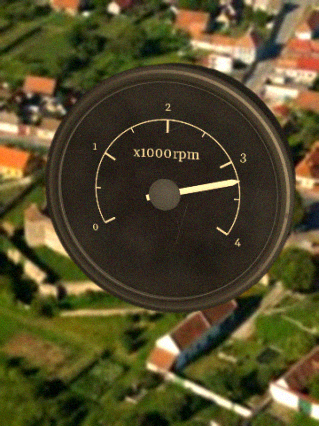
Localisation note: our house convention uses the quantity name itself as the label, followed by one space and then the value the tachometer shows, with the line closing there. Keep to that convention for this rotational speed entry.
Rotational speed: 3250 rpm
